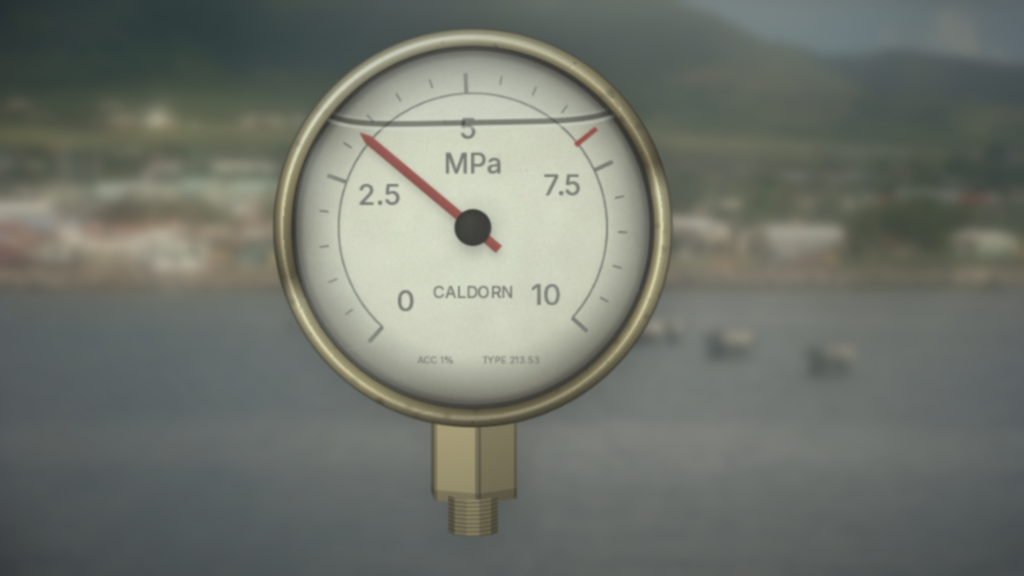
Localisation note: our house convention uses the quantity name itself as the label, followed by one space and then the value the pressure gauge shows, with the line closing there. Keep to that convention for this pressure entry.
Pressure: 3.25 MPa
